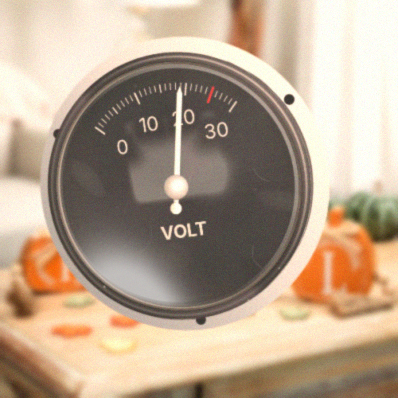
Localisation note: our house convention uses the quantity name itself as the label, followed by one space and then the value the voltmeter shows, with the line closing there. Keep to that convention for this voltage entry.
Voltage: 19 V
